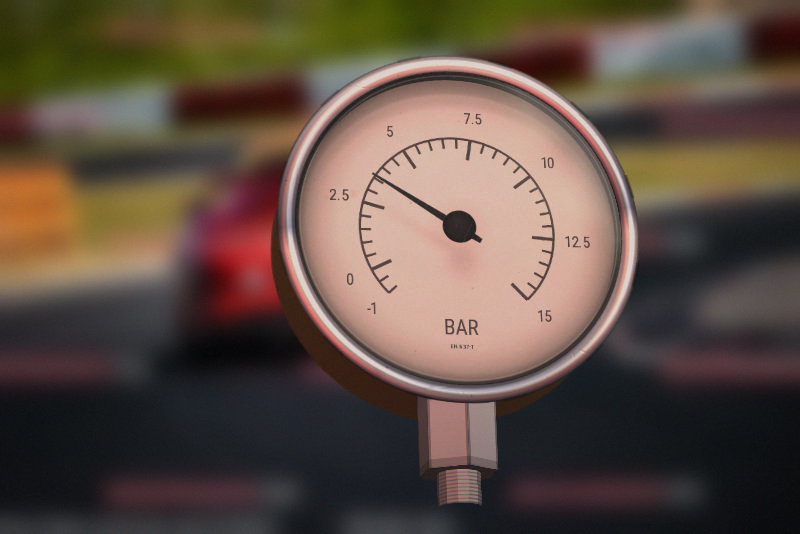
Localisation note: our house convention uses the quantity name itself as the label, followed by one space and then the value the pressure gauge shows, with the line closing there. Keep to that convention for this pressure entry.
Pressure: 3.5 bar
